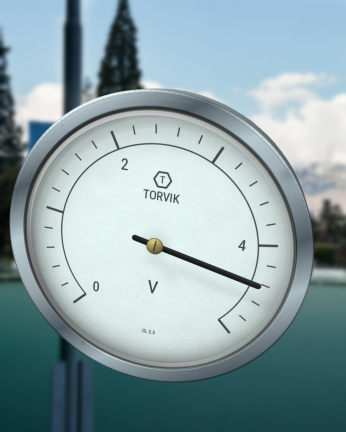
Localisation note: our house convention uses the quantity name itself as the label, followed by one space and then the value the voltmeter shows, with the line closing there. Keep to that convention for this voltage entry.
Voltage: 4.4 V
